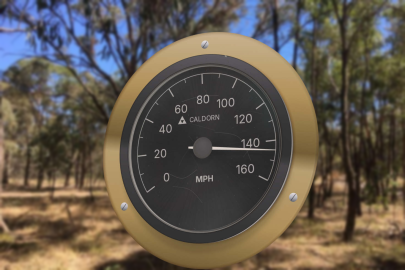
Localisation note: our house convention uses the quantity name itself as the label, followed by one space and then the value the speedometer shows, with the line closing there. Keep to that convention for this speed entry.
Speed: 145 mph
